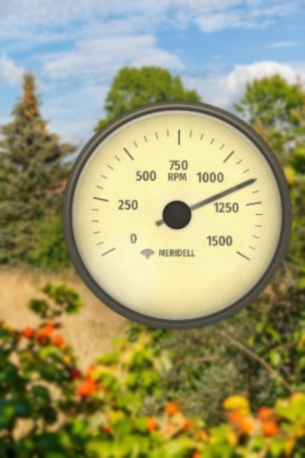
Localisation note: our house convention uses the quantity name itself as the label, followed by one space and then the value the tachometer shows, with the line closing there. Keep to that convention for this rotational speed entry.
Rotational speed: 1150 rpm
